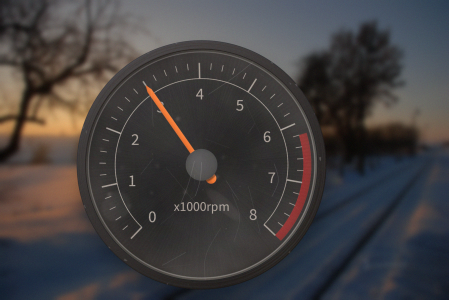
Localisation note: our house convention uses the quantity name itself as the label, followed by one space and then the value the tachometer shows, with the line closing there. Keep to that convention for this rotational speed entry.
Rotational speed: 3000 rpm
